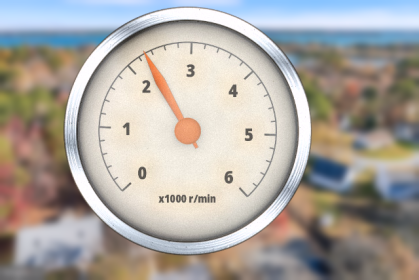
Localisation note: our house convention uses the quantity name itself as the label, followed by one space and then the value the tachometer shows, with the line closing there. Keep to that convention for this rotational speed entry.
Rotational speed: 2300 rpm
